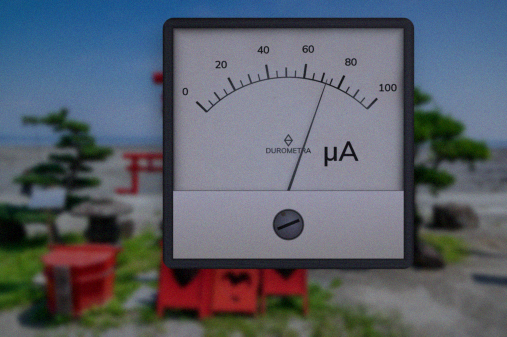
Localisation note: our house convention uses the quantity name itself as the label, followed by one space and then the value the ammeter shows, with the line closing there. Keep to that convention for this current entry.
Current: 72.5 µA
